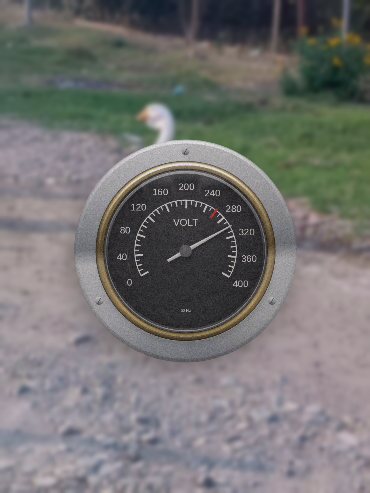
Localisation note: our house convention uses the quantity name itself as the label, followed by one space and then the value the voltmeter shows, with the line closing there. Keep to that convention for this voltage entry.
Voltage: 300 V
